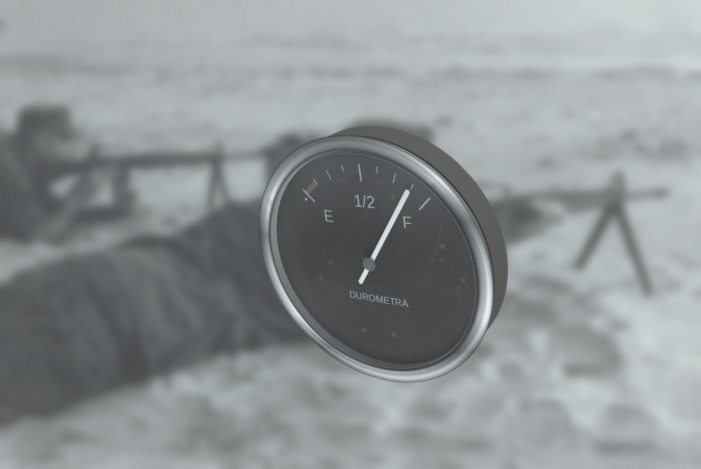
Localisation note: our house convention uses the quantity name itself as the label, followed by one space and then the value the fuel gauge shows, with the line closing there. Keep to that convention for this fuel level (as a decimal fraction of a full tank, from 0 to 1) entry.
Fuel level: 0.875
